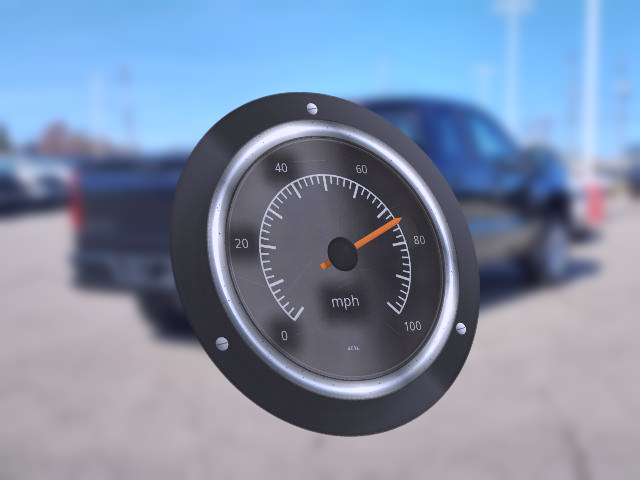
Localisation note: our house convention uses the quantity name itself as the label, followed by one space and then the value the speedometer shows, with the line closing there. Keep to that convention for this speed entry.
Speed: 74 mph
